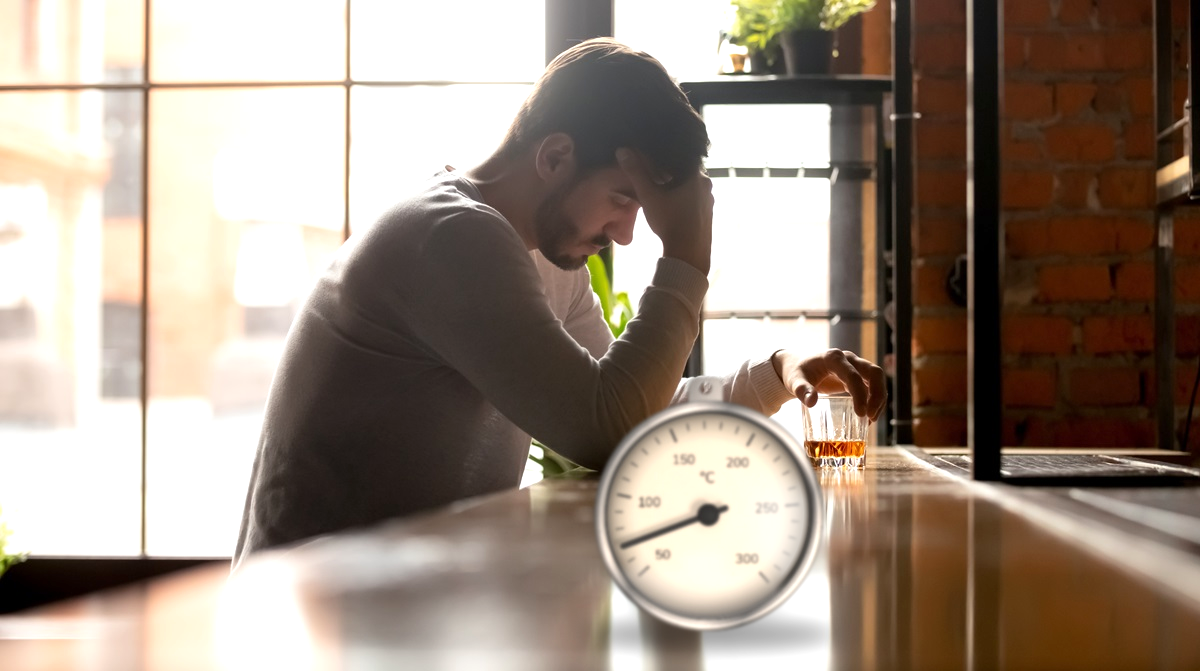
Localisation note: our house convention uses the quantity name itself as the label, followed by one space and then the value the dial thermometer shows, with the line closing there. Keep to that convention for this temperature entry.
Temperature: 70 °C
